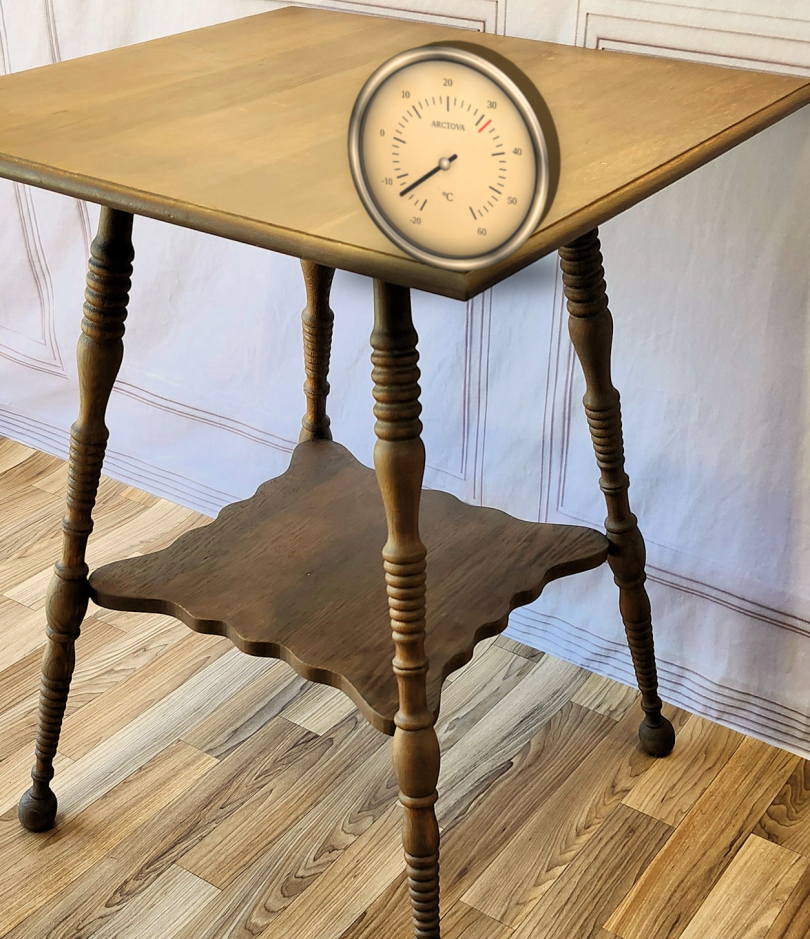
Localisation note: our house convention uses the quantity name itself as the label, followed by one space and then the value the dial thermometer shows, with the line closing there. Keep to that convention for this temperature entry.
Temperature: -14 °C
